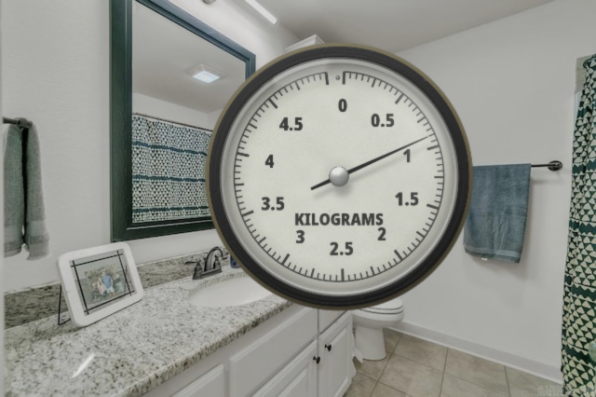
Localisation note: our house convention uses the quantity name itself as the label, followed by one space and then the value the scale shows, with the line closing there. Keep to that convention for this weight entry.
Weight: 0.9 kg
